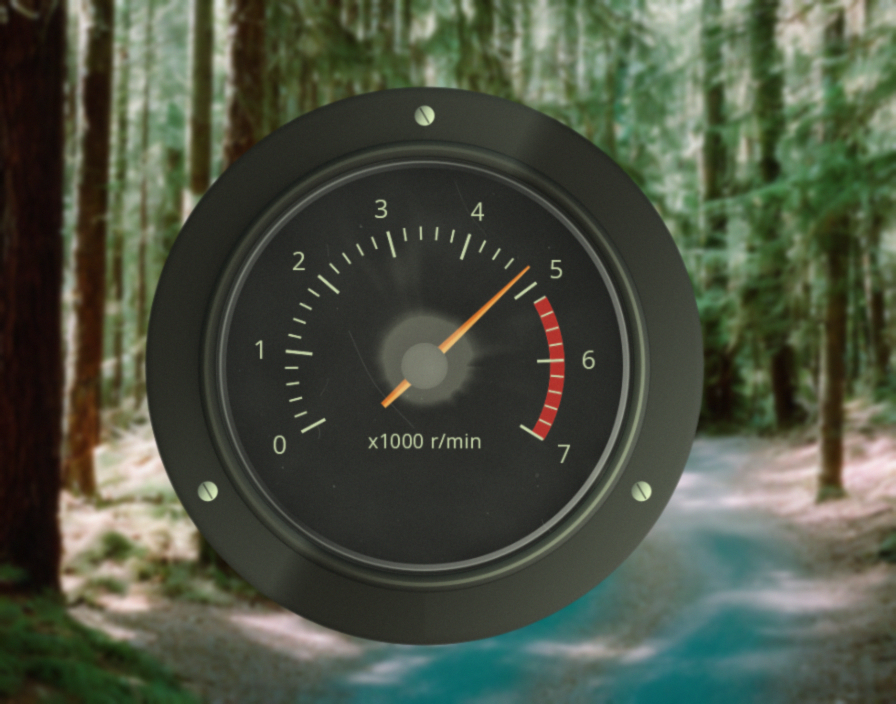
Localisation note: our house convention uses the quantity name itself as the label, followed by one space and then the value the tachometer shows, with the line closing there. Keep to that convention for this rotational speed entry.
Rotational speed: 4800 rpm
